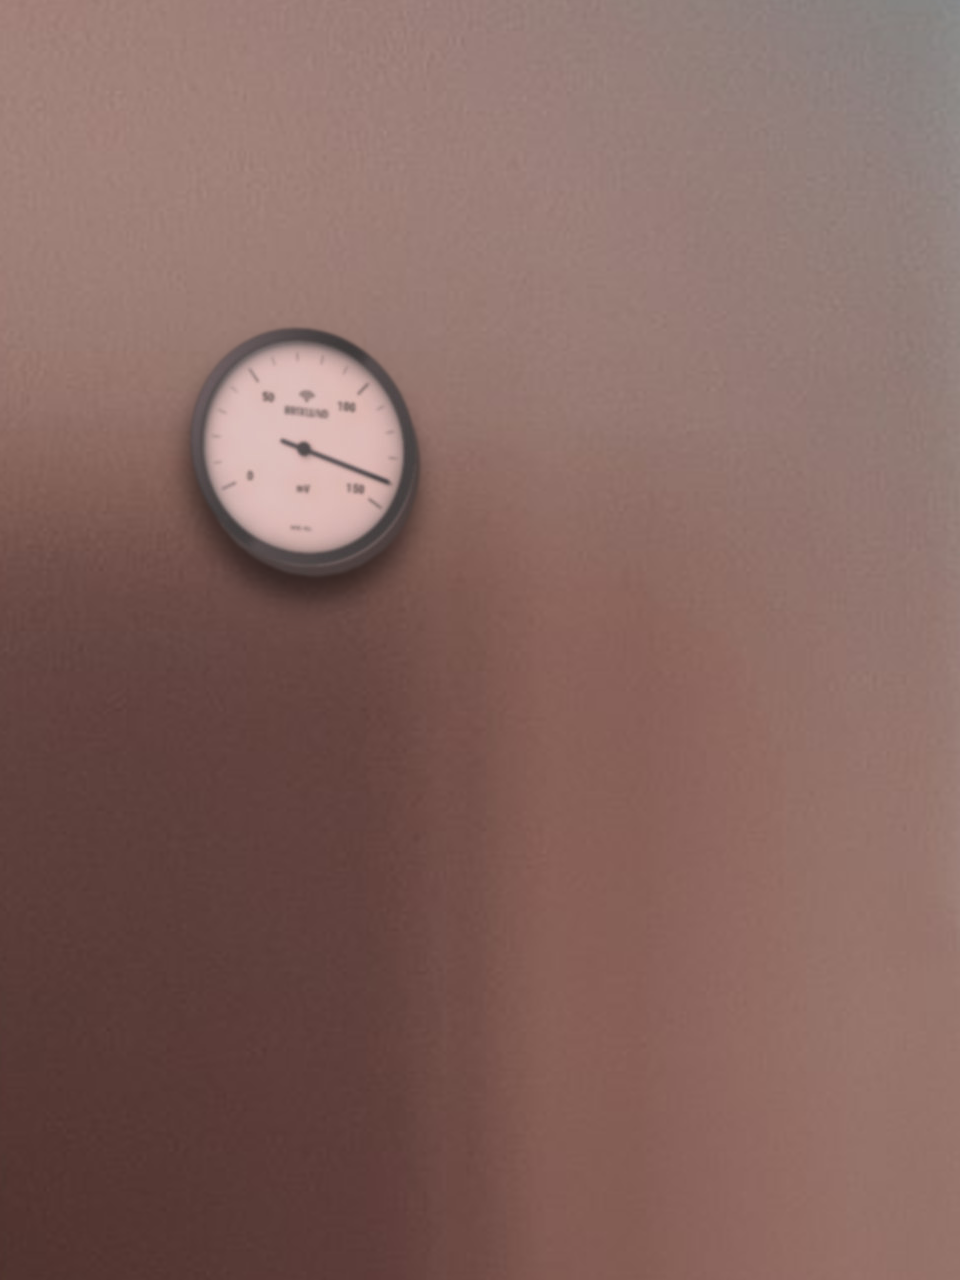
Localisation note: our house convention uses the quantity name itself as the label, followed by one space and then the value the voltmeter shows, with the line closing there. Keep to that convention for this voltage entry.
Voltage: 140 mV
